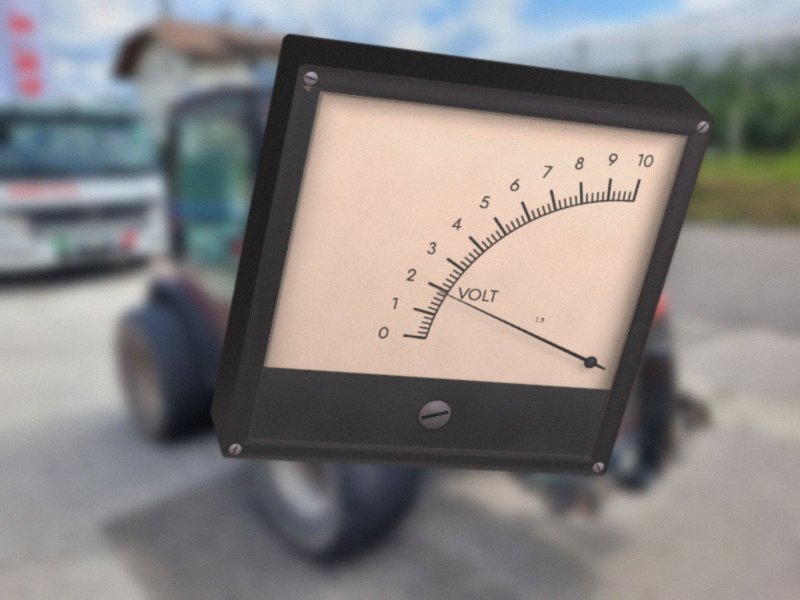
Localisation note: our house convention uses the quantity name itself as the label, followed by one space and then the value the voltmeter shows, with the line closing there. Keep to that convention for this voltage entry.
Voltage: 2 V
